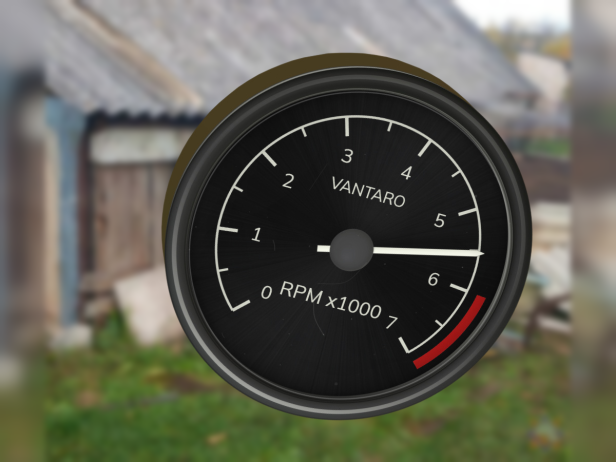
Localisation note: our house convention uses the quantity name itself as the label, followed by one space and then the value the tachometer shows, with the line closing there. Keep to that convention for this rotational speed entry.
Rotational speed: 5500 rpm
